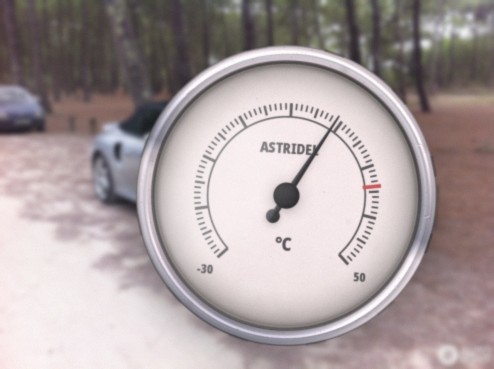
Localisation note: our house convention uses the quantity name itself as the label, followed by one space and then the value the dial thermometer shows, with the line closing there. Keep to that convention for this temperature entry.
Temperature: 19 °C
